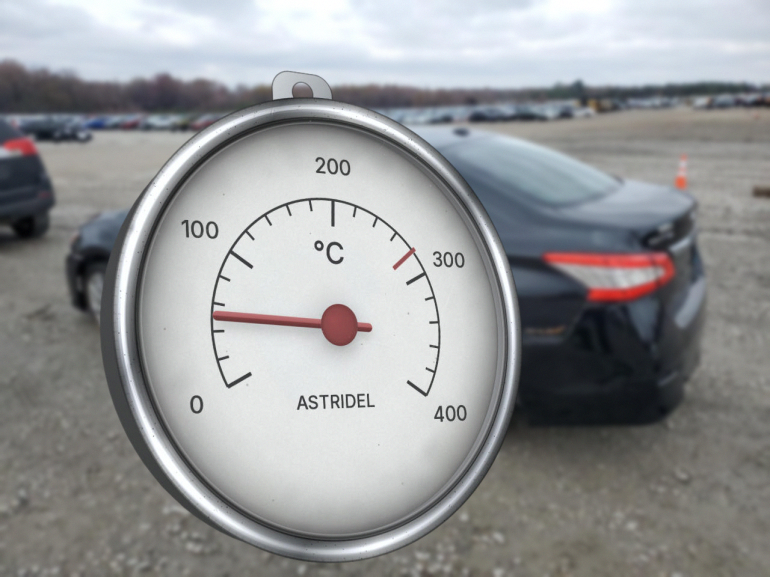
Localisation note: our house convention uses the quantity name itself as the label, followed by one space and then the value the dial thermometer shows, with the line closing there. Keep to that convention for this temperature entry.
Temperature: 50 °C
